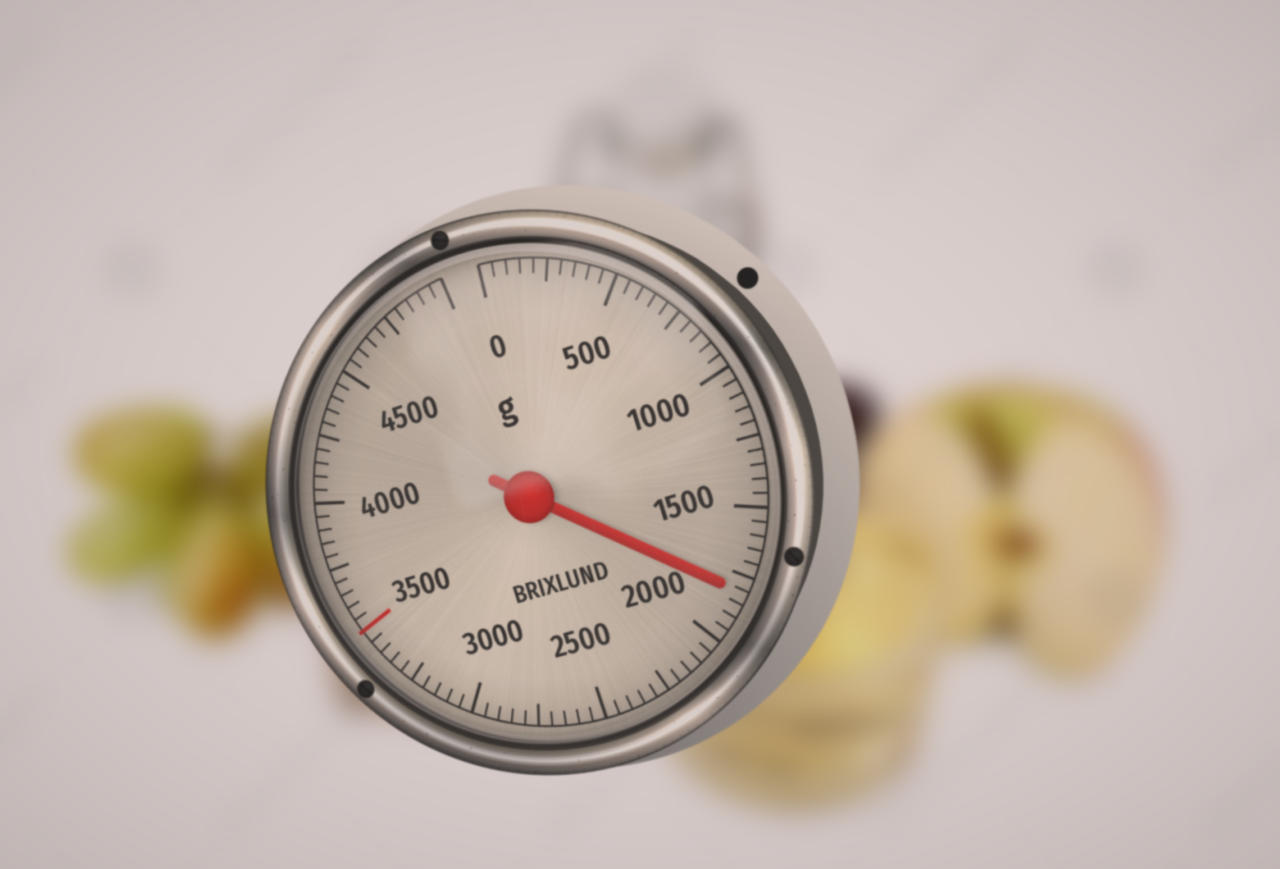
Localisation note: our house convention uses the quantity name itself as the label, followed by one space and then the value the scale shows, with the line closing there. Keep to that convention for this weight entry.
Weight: 1800 g
